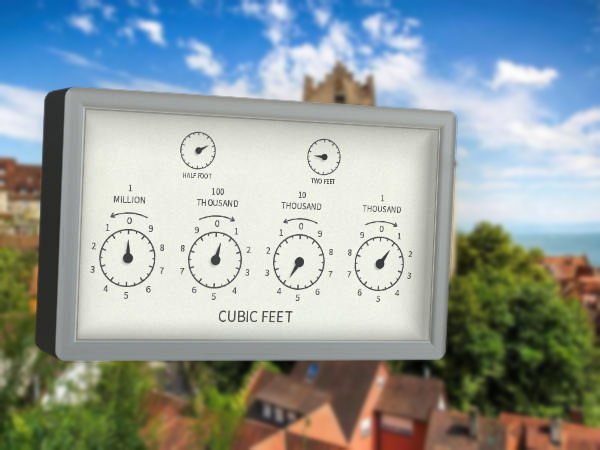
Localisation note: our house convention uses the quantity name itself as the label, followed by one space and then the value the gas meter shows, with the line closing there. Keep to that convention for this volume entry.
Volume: 4100 ft³
